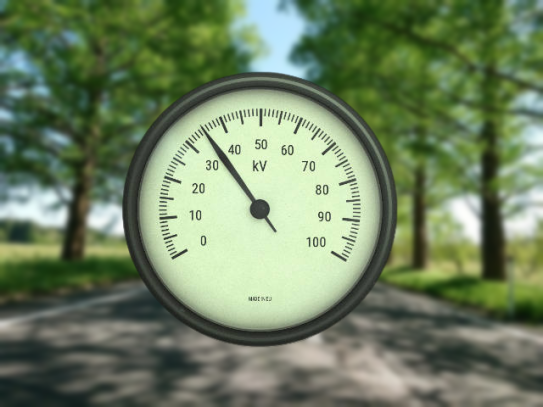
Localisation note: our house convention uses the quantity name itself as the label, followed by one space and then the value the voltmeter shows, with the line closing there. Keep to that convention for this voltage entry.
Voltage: 35 kV
